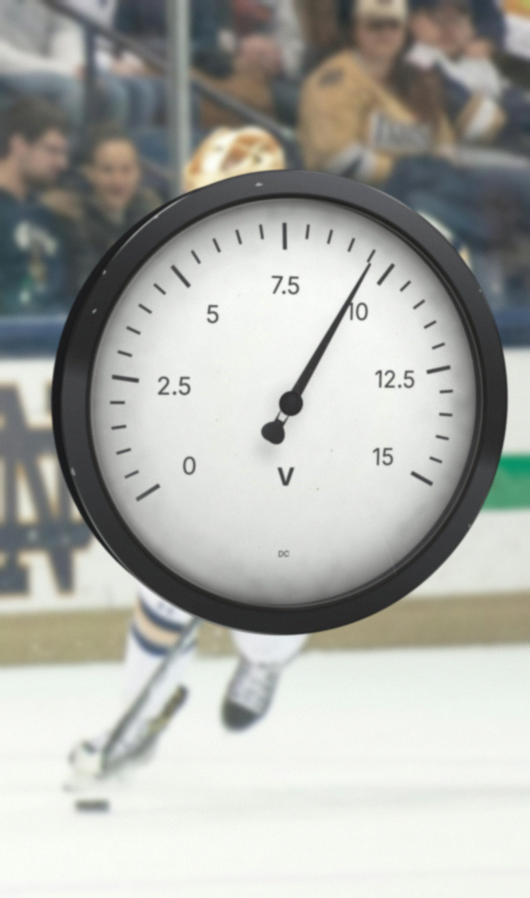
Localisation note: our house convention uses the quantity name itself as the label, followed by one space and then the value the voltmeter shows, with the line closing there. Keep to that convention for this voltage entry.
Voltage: 9.5 V
